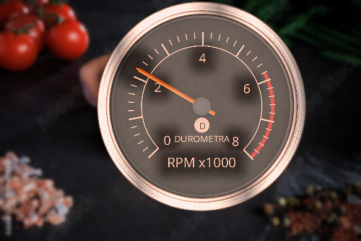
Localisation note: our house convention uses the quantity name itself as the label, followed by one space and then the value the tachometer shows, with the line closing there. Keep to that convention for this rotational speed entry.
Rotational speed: 2200 rpm
